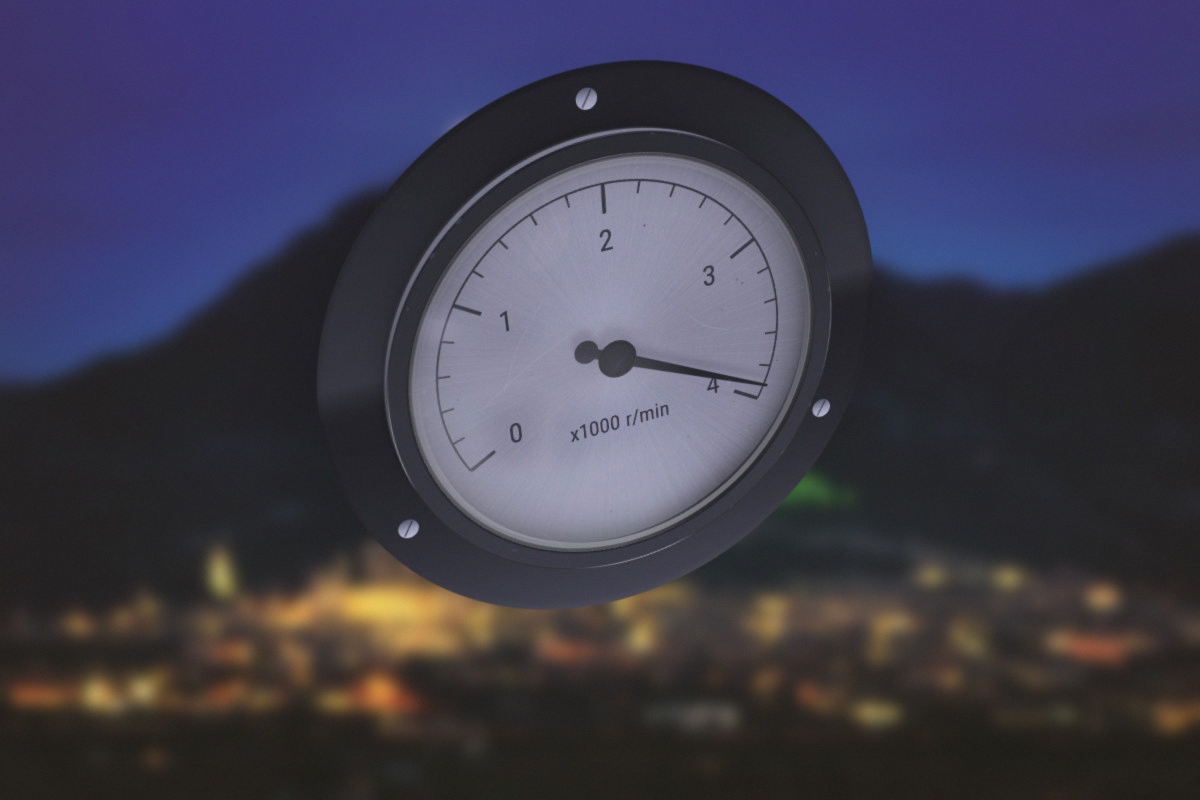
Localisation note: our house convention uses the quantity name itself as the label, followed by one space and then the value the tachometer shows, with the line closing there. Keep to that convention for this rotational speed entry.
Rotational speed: 3900 rpm
